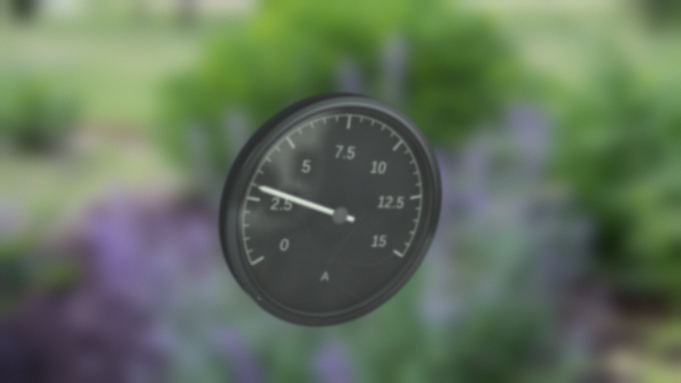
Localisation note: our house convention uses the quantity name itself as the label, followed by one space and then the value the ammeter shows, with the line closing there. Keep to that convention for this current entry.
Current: 3 A
